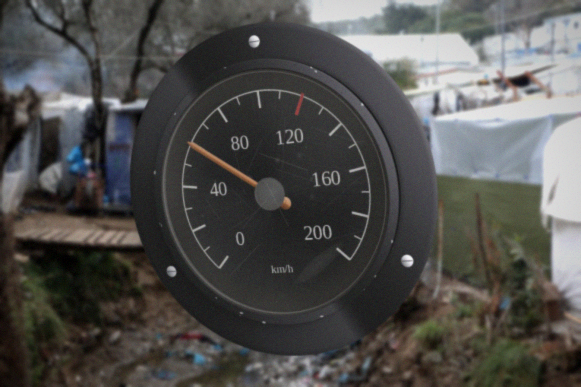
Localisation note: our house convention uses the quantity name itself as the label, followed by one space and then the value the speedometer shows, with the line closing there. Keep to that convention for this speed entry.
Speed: 60 km/h
